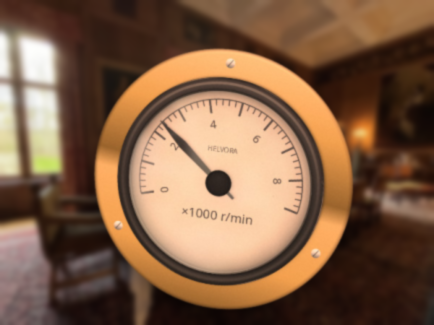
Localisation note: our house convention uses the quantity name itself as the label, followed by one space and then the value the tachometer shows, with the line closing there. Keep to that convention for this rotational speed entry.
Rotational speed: 2400 rpm
